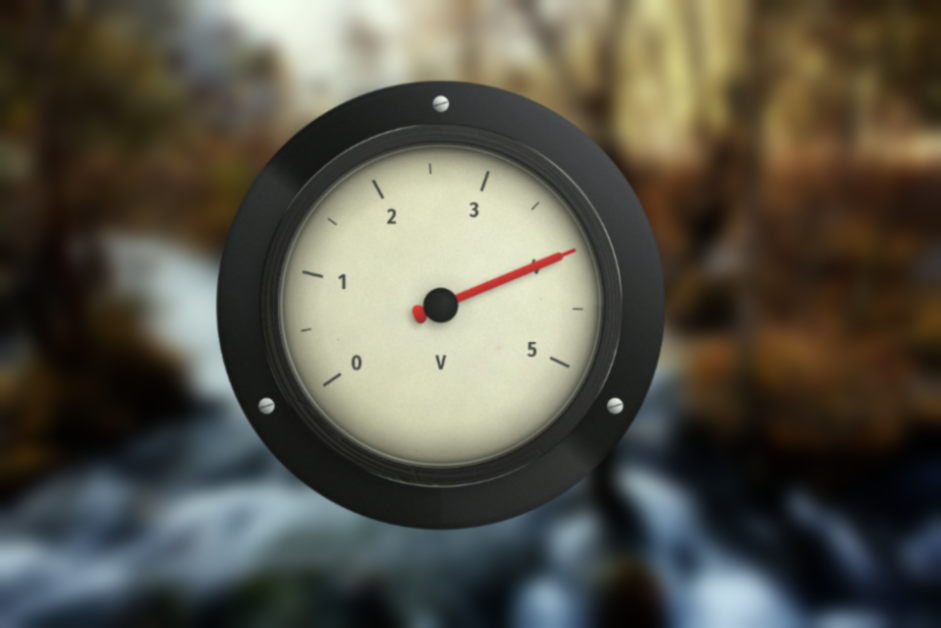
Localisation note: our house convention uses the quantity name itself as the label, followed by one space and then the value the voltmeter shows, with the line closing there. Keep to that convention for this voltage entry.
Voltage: 4 V
